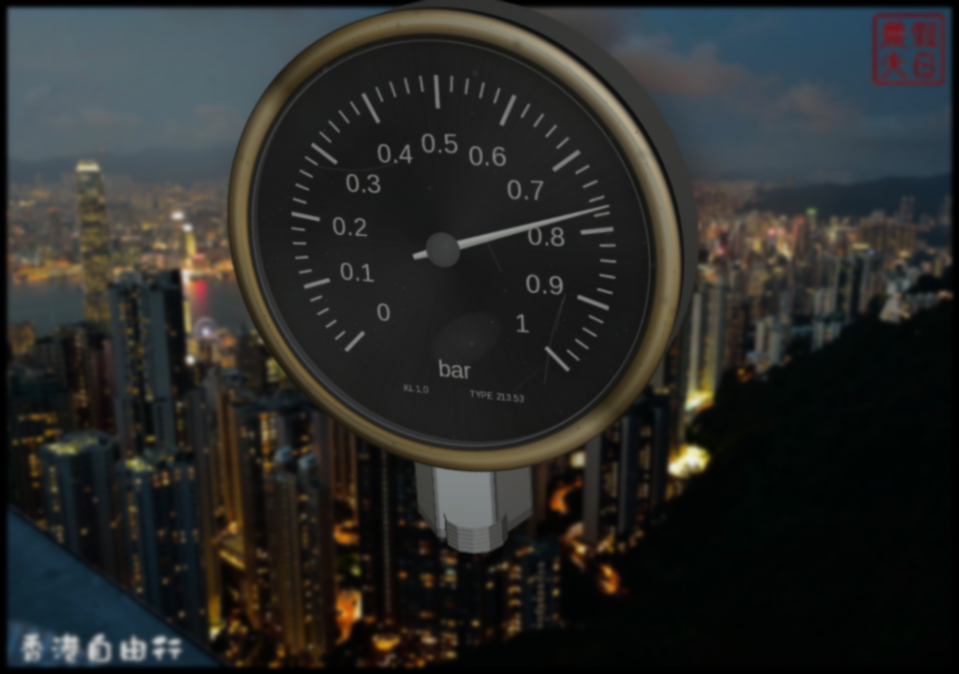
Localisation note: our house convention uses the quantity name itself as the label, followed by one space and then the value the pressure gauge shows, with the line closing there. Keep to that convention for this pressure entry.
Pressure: 0.77 bar
